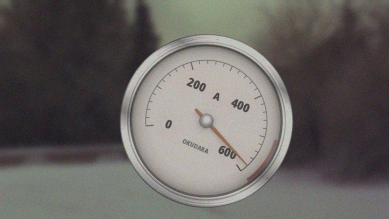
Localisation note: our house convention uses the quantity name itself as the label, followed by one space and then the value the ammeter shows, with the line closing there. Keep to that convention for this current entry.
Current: 580 A
